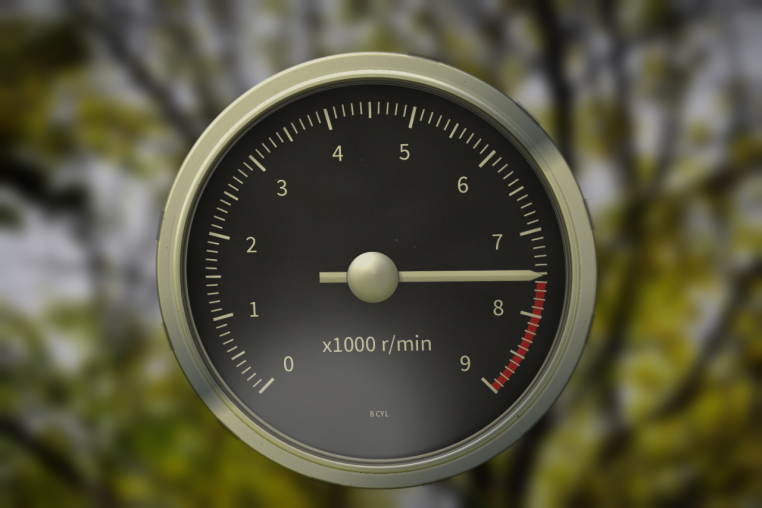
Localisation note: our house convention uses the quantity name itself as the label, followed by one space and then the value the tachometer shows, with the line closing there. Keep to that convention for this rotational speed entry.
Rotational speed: 7500 rpm
